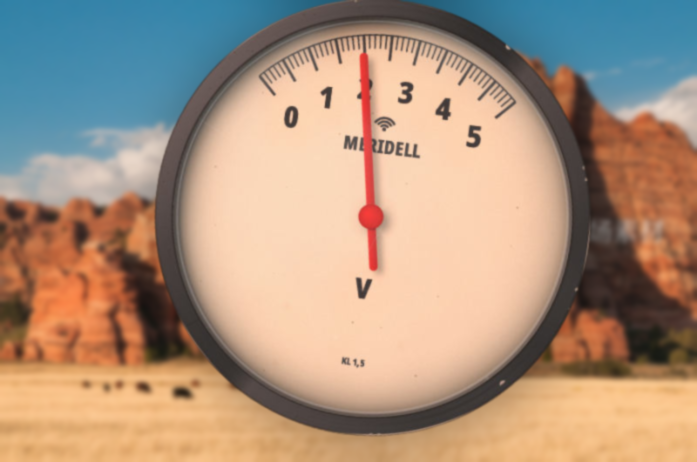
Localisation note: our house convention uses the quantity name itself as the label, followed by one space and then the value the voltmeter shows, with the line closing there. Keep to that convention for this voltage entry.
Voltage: 2 V
